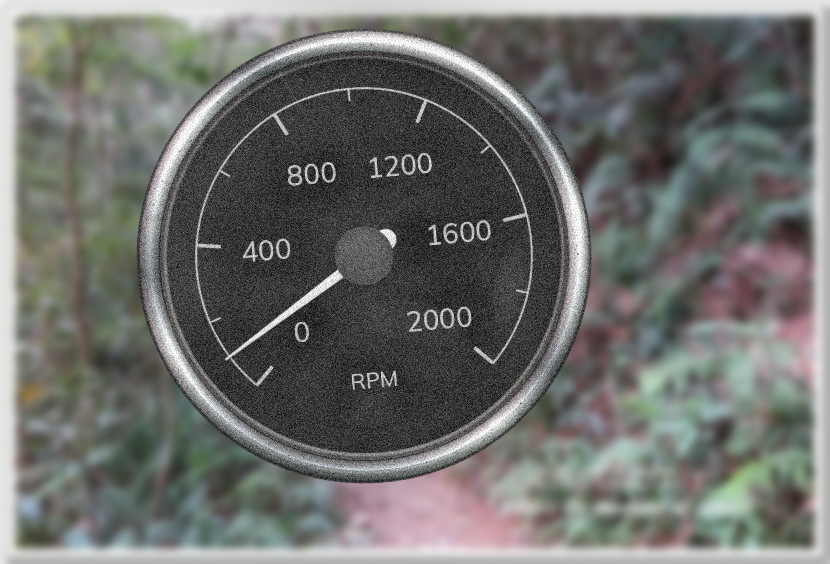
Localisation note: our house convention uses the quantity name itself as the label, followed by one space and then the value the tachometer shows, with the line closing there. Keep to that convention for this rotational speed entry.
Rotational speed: 100 rpm
